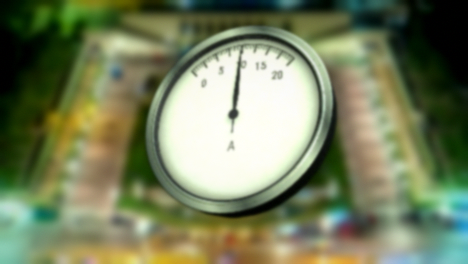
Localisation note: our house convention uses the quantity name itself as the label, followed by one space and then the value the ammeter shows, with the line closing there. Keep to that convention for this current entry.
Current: 10 A
